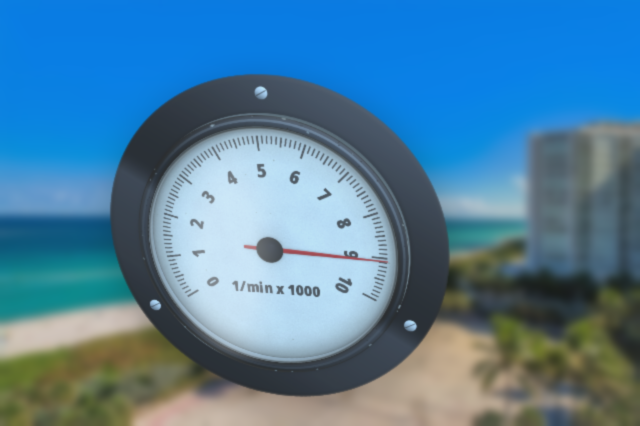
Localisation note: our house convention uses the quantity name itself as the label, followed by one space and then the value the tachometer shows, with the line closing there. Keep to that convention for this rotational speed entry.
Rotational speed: 9000 rpm
